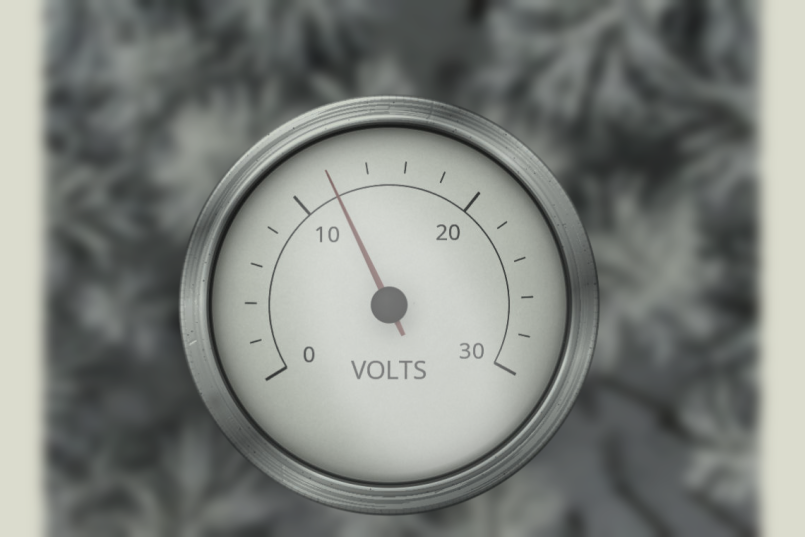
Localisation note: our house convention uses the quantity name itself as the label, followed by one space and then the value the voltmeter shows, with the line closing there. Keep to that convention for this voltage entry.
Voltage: 12 V
